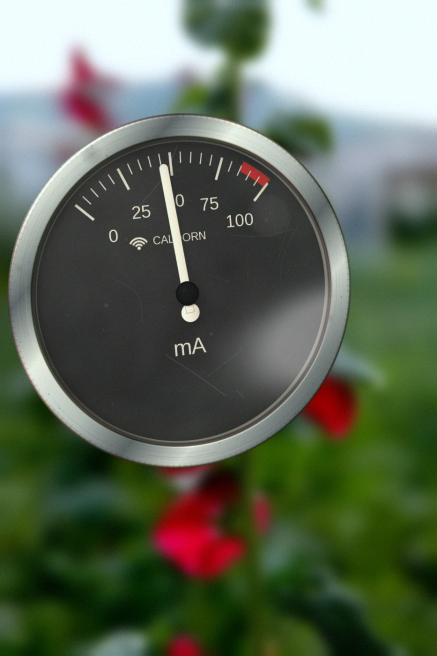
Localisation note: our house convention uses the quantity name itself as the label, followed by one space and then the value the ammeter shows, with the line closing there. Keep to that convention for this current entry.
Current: 45 mA
